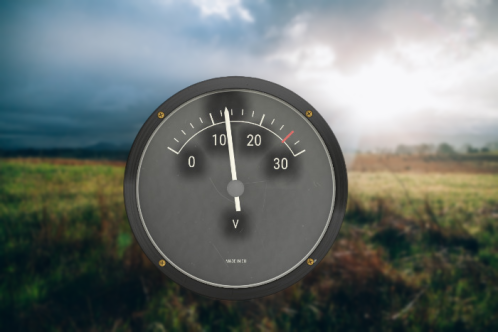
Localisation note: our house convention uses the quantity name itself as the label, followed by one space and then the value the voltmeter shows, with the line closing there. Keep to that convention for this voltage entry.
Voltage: 13 V
